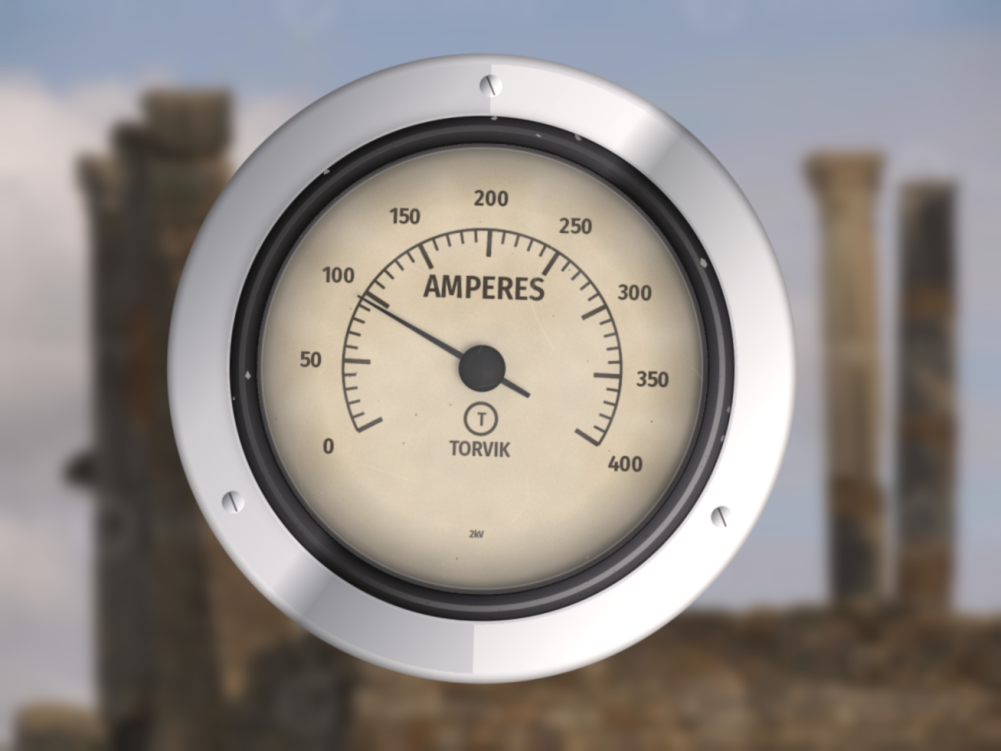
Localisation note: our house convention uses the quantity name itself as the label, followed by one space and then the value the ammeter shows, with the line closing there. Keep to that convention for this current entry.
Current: 95 A
